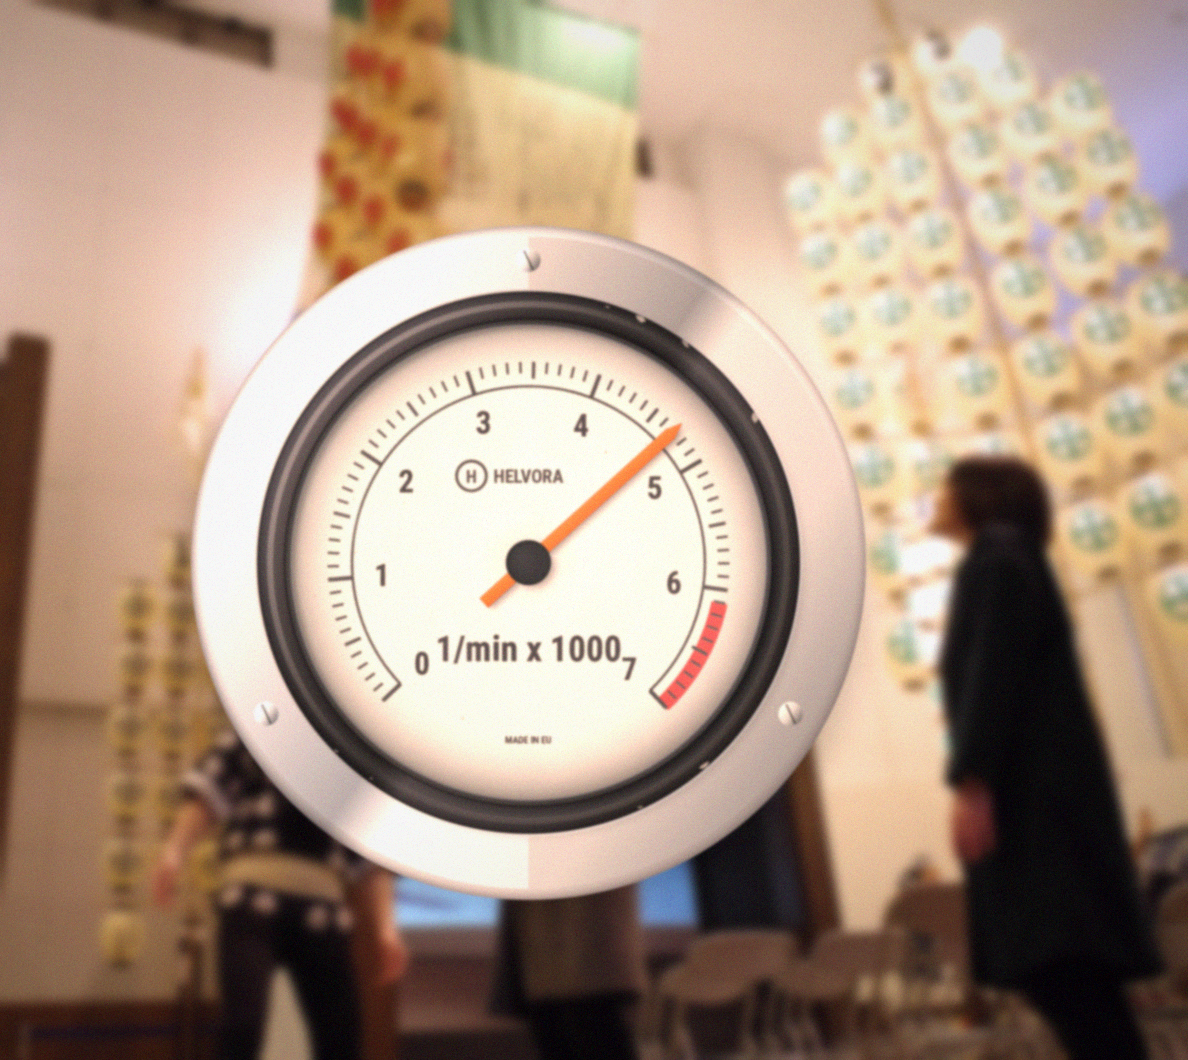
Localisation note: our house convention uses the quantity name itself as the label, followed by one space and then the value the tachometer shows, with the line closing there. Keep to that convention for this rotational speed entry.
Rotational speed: 4700 rpm
